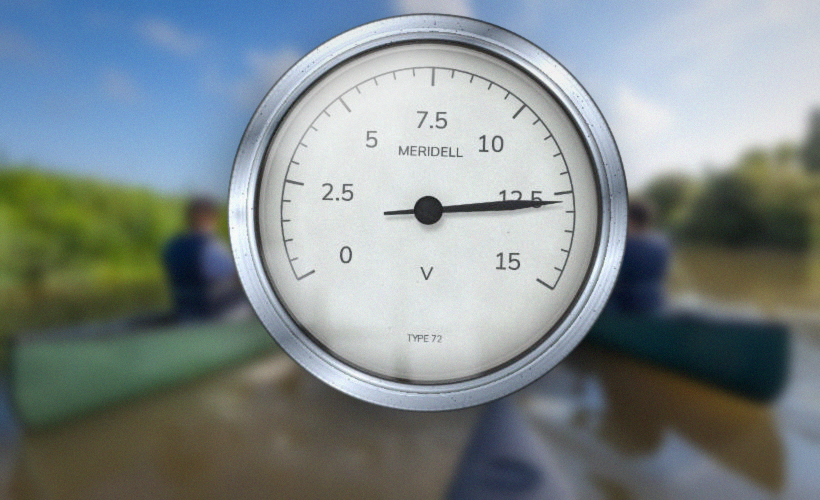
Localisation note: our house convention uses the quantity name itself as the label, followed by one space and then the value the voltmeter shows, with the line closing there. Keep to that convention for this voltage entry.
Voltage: 12.75 V
